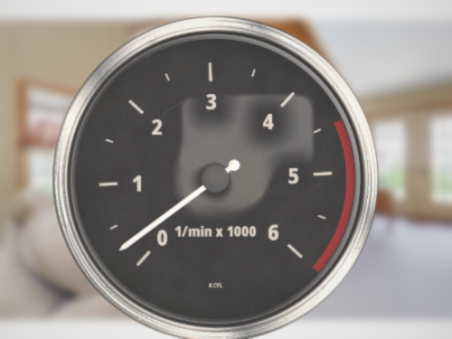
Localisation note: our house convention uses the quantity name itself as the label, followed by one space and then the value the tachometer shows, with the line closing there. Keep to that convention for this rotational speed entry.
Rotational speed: 250 rpm
